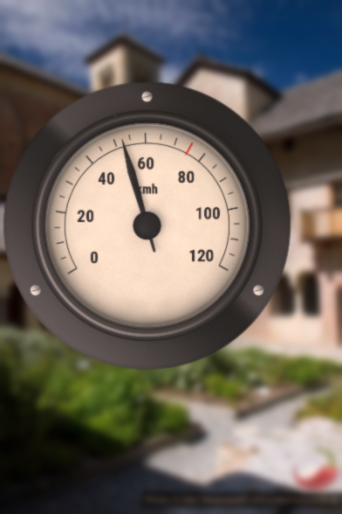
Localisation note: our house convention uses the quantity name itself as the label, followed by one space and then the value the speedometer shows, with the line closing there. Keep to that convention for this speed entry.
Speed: 52.5 km/h
